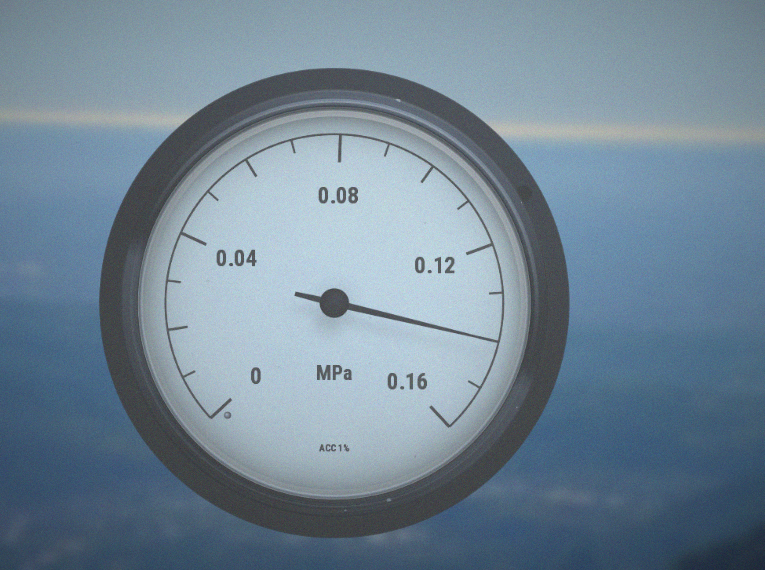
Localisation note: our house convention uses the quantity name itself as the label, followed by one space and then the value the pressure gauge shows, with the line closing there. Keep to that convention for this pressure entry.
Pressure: 0.14 MPa
